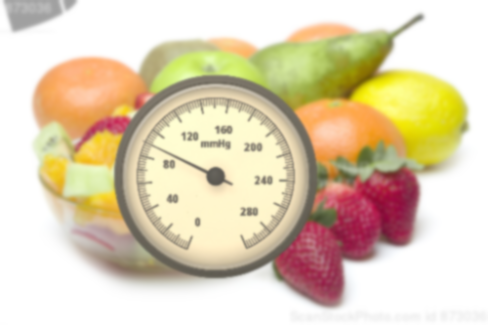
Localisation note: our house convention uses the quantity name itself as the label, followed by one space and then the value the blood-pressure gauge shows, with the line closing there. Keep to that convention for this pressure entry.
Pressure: 90 mmHg
